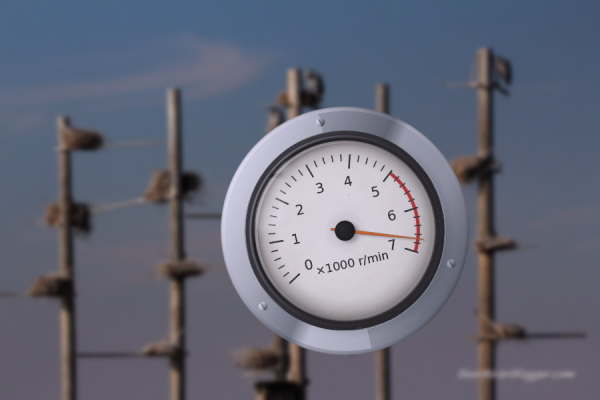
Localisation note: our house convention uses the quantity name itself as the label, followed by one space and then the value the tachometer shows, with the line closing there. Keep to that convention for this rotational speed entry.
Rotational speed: 6700 rpm
